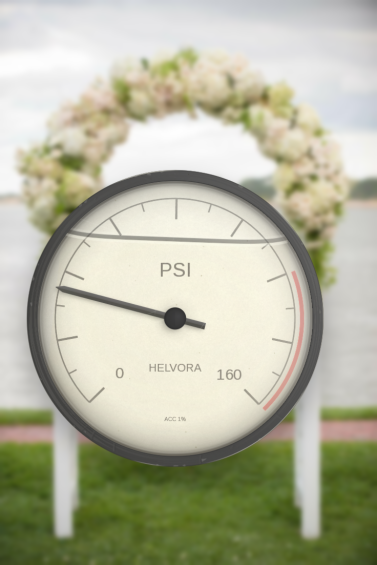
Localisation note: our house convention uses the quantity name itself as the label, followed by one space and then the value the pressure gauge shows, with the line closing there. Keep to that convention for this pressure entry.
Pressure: 35 psi
